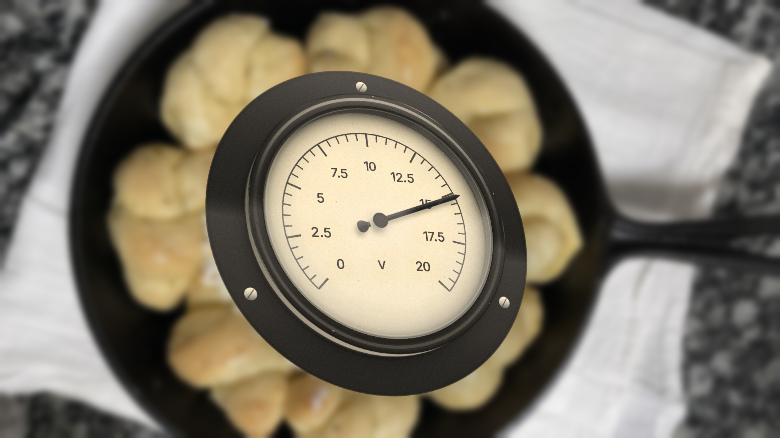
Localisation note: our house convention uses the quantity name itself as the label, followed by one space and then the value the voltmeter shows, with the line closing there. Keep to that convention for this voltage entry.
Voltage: 15.25 V
